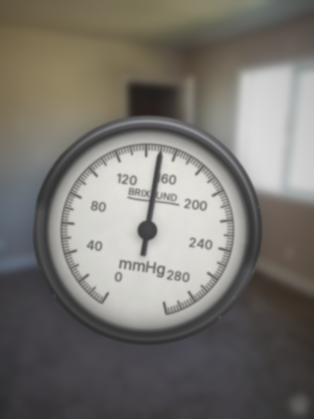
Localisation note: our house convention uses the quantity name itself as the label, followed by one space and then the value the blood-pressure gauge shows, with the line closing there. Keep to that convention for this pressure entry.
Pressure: 150 mmHg
